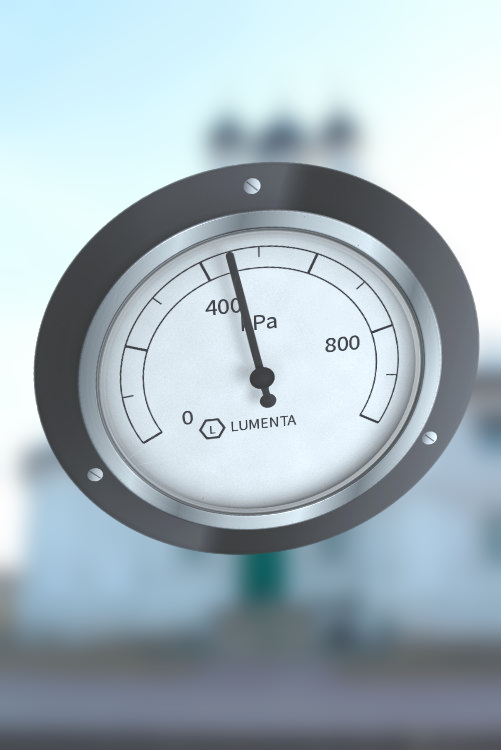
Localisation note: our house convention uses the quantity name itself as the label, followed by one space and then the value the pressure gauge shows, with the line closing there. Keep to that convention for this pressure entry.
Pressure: 450 kPa
